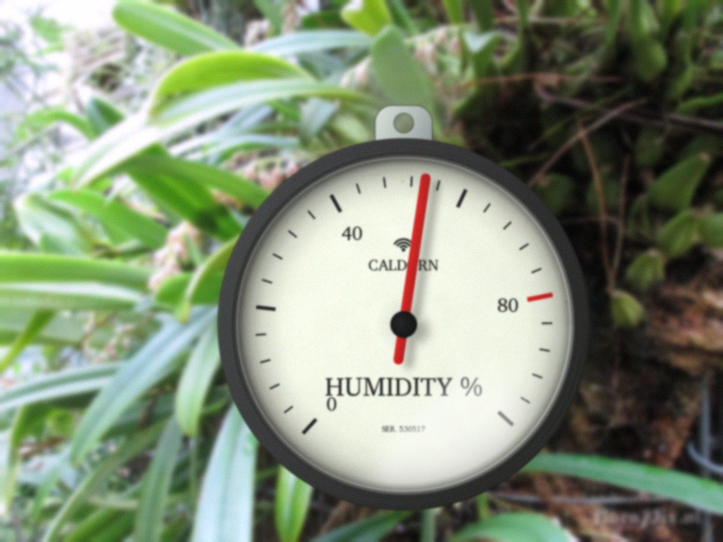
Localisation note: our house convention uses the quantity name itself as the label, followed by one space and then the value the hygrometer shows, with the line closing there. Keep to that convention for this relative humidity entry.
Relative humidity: 54 %
